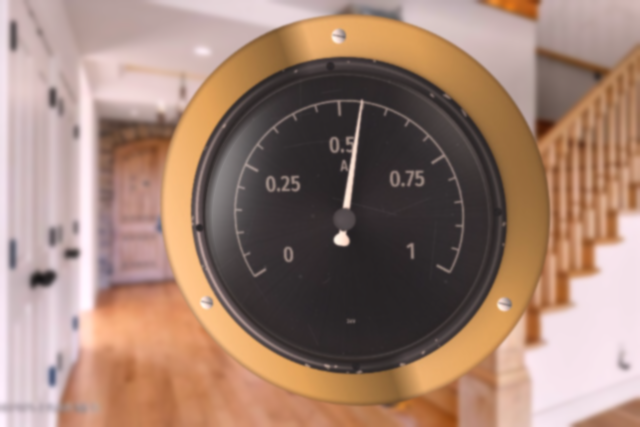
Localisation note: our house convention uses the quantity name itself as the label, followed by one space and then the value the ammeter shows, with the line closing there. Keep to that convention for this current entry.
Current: 0.55 A
